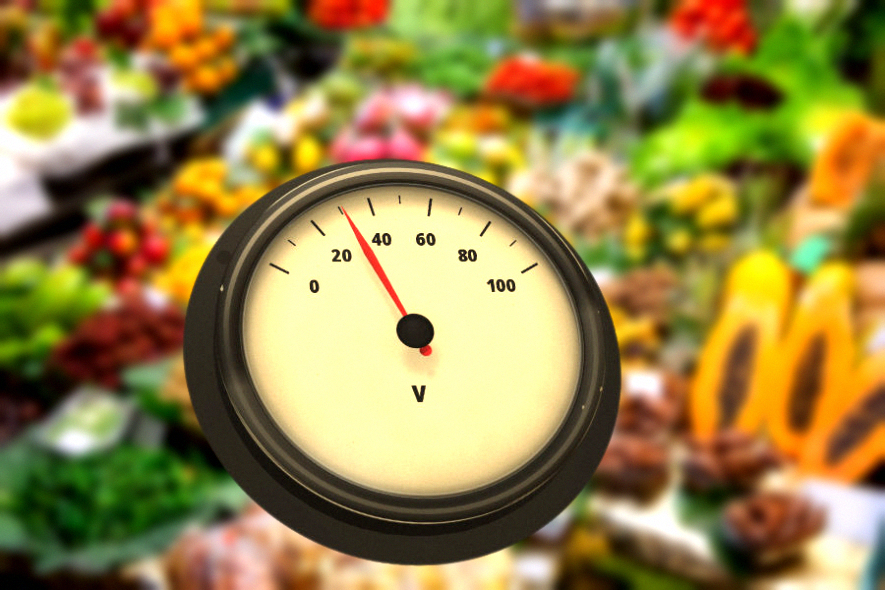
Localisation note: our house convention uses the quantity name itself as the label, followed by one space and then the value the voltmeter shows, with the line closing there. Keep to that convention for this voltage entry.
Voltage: 30 V
